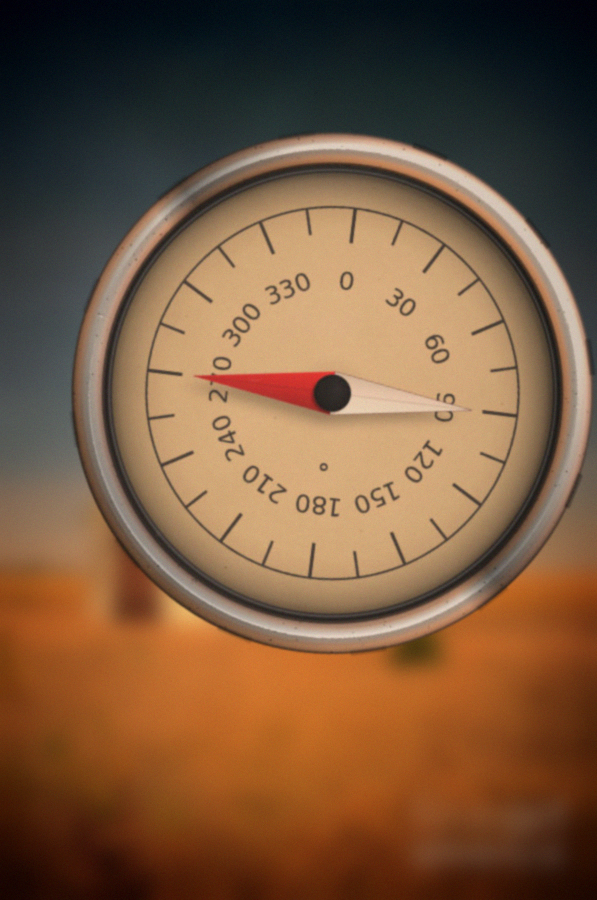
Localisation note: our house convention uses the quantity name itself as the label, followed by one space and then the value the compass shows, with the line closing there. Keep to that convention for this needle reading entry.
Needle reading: 270 °
